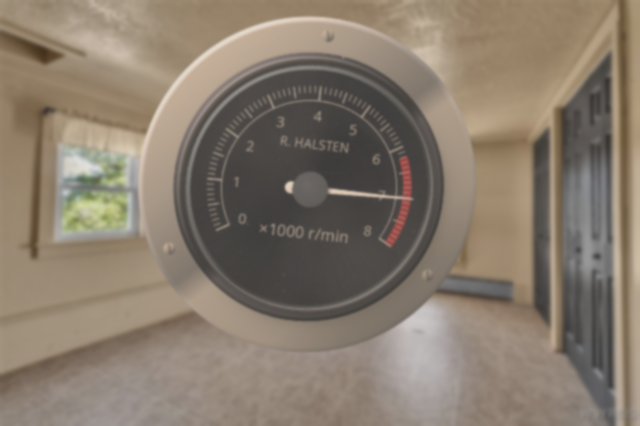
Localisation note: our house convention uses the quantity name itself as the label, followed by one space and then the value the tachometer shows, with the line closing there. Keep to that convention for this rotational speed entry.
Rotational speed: 7000 rpm
